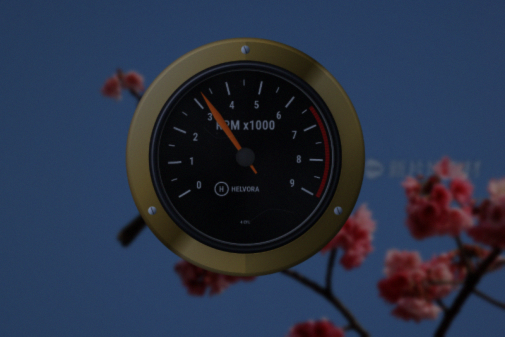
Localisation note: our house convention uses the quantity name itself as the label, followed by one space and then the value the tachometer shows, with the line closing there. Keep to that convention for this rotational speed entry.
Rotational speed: 3250 rpm
